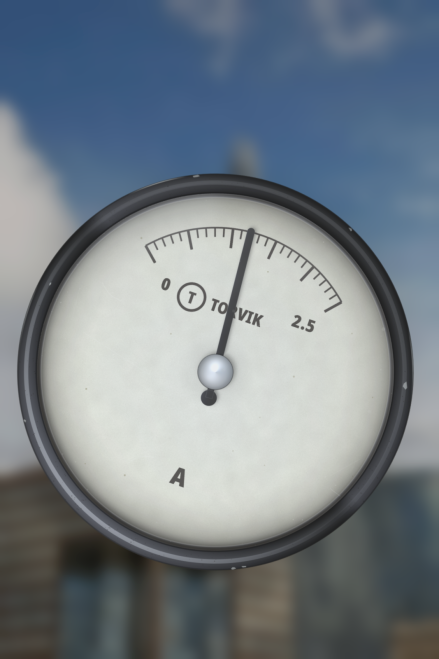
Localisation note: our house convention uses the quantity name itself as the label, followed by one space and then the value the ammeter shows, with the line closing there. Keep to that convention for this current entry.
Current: 1.2 A
